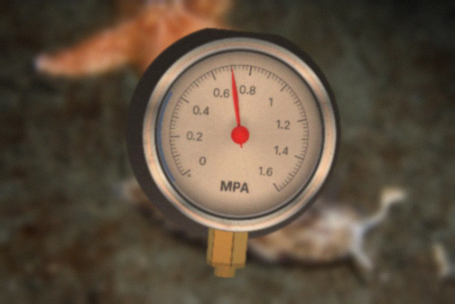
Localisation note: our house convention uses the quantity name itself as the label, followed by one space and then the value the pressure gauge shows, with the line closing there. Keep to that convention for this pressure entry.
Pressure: 0.7 MPa
